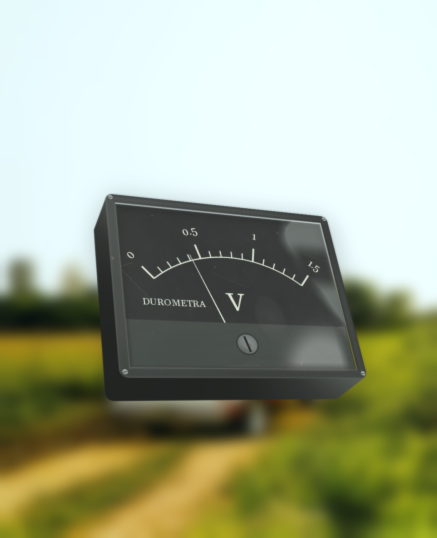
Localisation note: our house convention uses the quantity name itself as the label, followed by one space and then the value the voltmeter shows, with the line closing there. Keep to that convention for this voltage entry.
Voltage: 0.4 V
